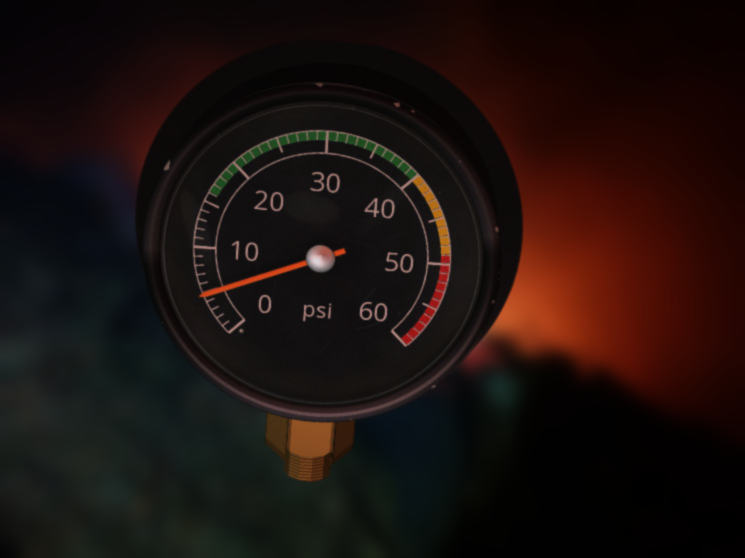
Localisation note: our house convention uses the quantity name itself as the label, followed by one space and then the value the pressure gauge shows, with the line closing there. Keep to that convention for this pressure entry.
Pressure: 5 psi
